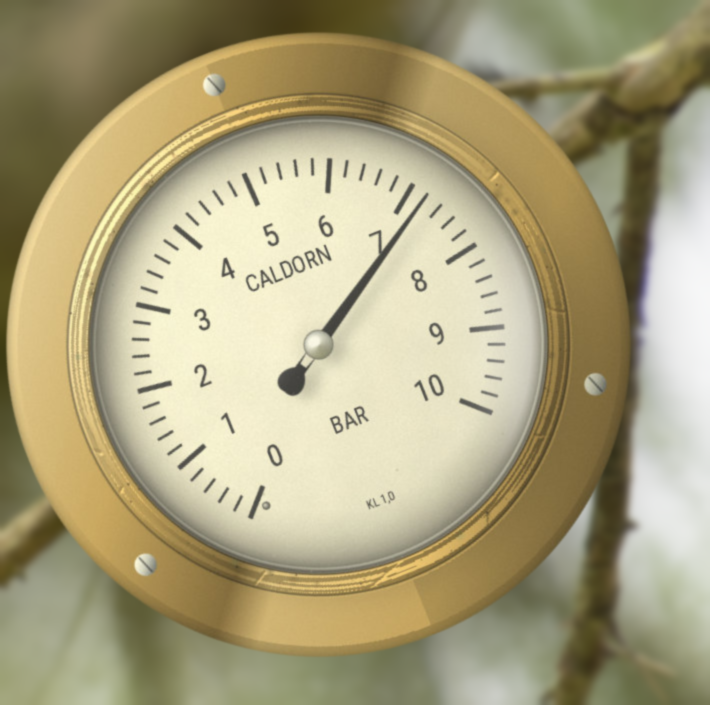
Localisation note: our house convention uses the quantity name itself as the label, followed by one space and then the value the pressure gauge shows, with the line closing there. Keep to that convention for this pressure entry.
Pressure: 7.2 bar
